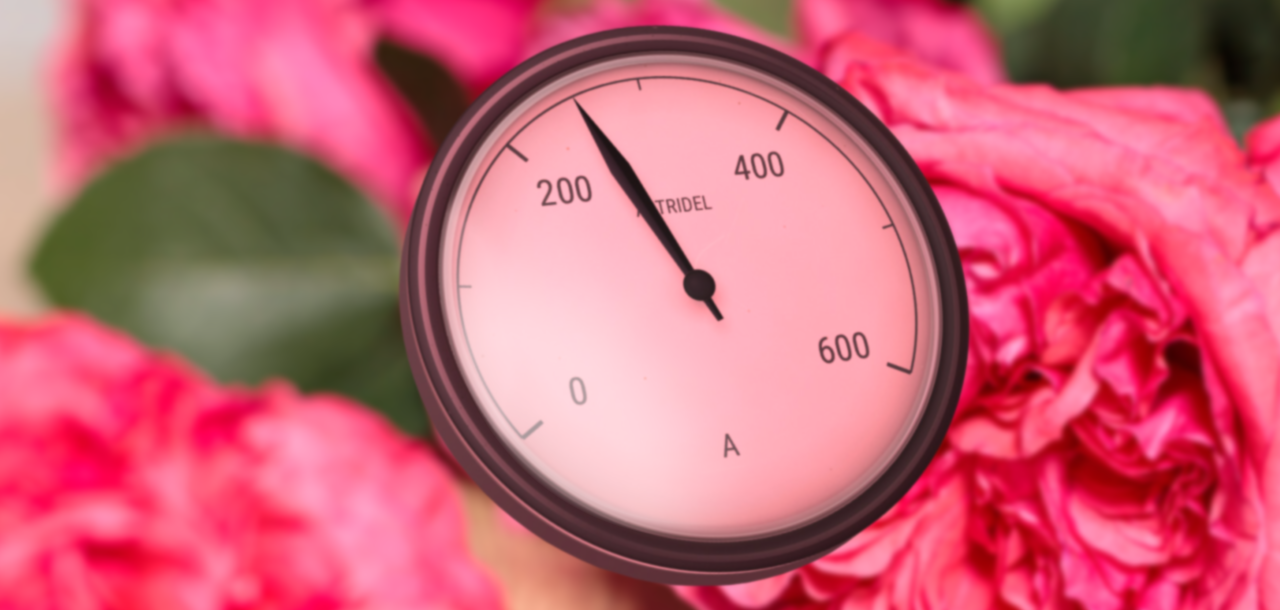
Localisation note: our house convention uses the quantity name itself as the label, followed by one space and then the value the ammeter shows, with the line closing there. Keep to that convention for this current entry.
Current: 250 A
